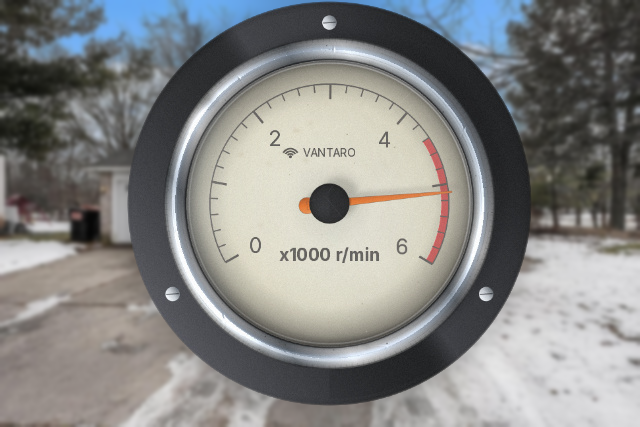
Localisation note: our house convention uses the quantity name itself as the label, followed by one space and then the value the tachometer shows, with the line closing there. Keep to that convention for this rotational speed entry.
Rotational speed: 5100 rpm
